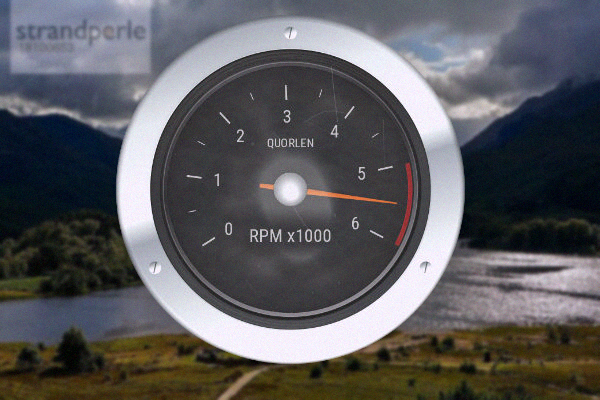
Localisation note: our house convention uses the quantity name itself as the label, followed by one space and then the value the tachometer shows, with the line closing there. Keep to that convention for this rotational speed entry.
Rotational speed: 5500 rpm
